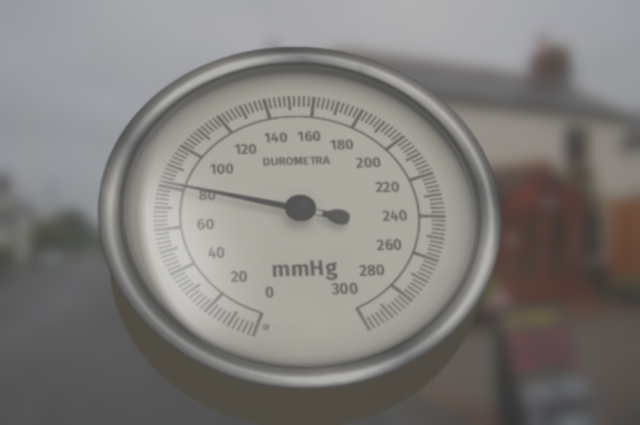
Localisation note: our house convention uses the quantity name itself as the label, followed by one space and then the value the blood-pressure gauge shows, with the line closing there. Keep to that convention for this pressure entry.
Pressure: 80 mmHg
